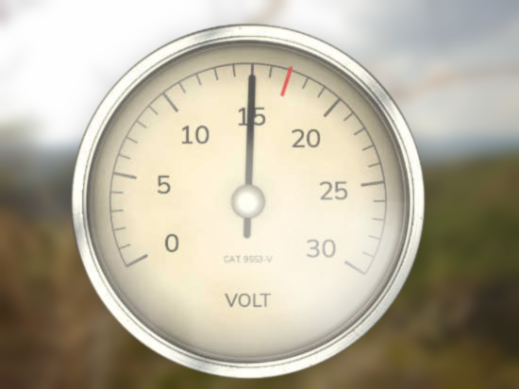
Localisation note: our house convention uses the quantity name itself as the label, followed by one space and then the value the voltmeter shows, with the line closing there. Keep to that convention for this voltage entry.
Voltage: 15 V
